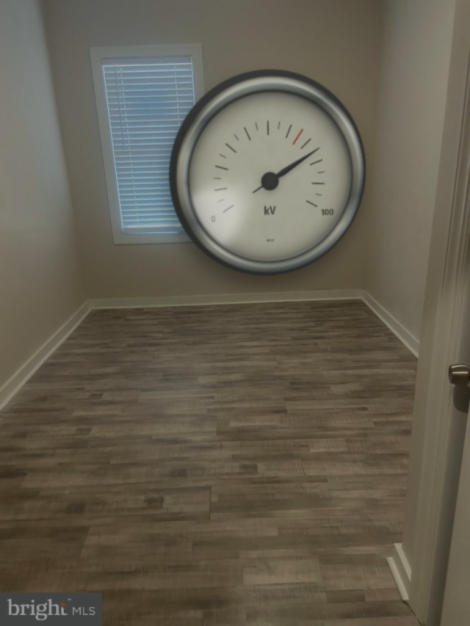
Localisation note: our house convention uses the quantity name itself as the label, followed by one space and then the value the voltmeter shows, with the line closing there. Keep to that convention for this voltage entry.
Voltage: 75 kV
